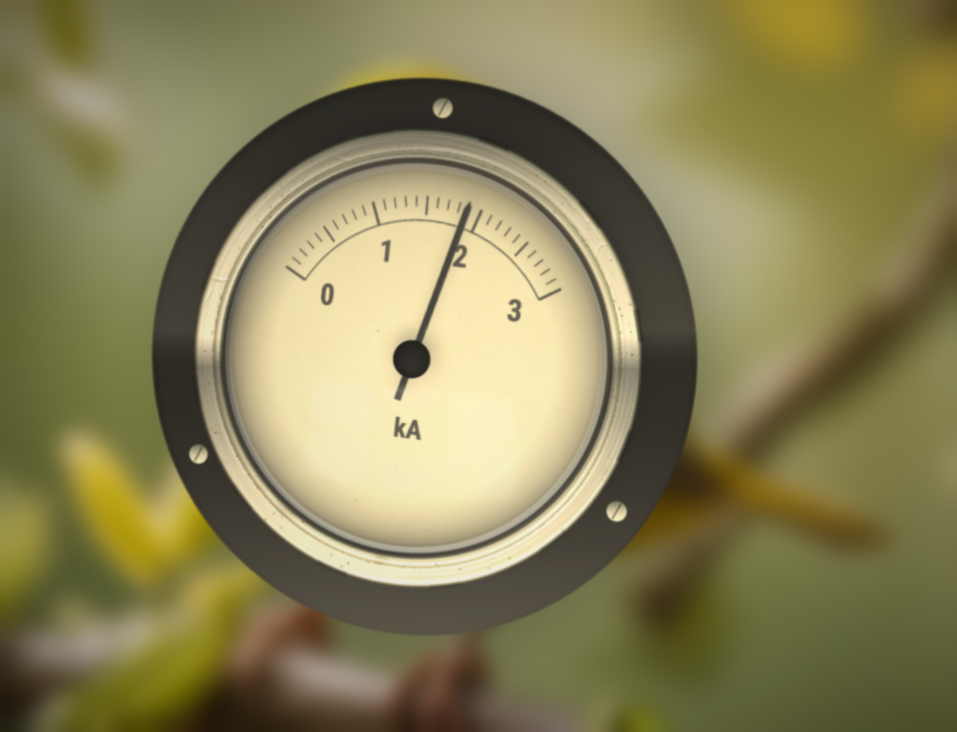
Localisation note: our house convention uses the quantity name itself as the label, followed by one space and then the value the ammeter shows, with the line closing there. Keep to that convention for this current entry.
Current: 1.9 kA
